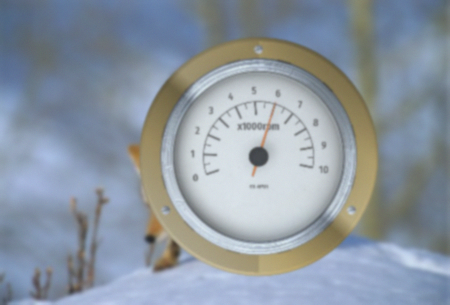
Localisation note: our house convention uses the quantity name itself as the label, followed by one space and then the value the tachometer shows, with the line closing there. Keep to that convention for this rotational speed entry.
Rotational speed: 6000 rpm
